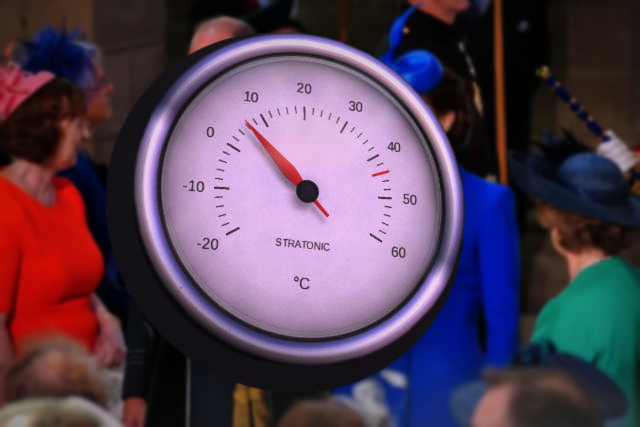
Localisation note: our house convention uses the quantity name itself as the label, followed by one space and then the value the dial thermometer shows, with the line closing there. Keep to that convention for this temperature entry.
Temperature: 6 °C
